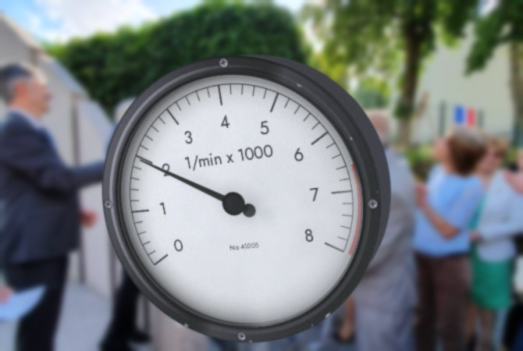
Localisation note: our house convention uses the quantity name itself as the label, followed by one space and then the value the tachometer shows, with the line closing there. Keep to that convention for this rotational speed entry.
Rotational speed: 2000 rpm
